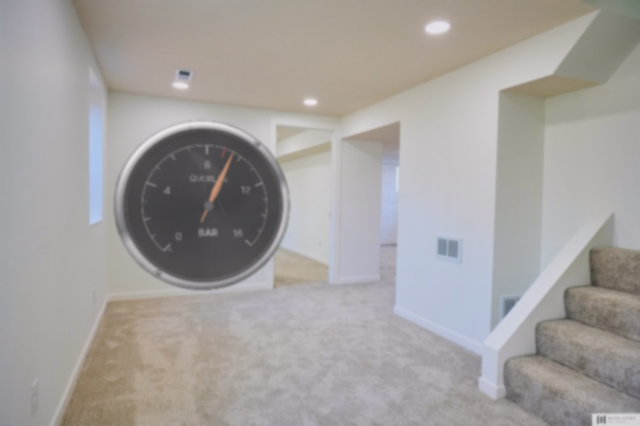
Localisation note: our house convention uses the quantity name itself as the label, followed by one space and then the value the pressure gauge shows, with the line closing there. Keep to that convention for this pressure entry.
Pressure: 9.5 bar
